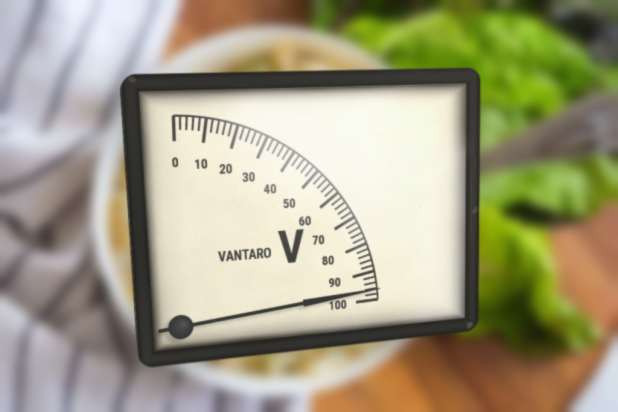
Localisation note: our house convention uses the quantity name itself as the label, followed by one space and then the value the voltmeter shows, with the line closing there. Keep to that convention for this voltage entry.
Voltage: 96 V
